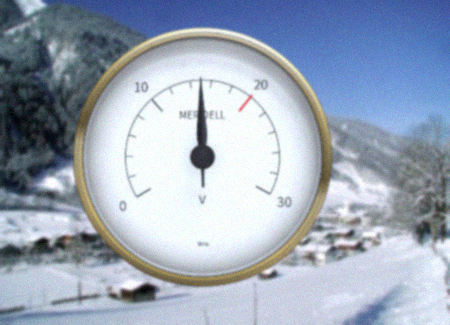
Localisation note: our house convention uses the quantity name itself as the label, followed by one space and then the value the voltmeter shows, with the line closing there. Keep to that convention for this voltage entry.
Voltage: 15 V
